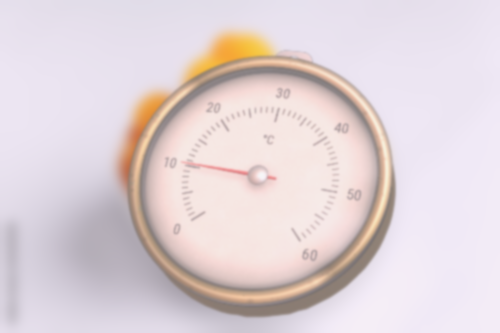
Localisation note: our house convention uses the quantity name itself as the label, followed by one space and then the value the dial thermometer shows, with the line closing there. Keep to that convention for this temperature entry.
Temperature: 10 °C
